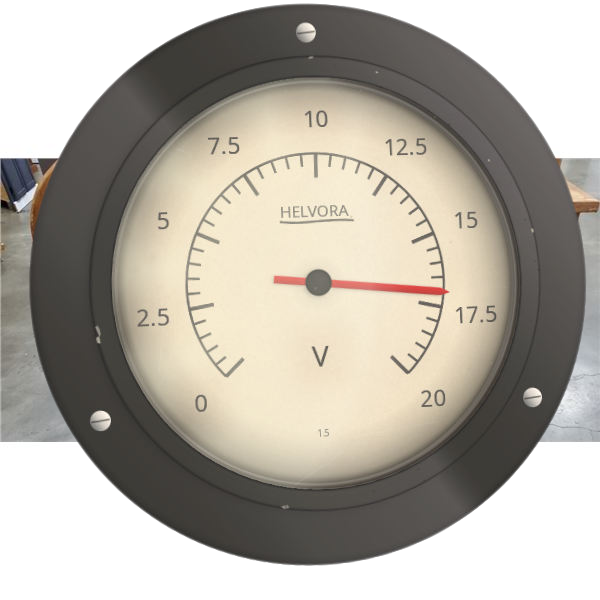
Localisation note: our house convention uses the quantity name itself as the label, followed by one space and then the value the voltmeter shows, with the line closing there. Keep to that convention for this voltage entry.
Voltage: 17 V
